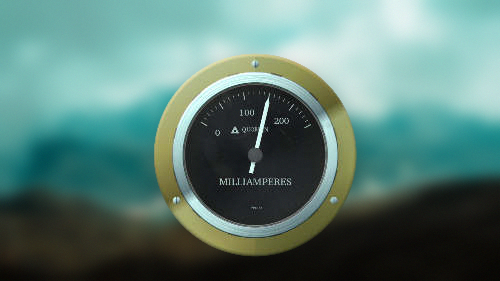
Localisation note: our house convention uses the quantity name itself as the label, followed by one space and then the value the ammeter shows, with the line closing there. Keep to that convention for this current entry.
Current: 150 mA
